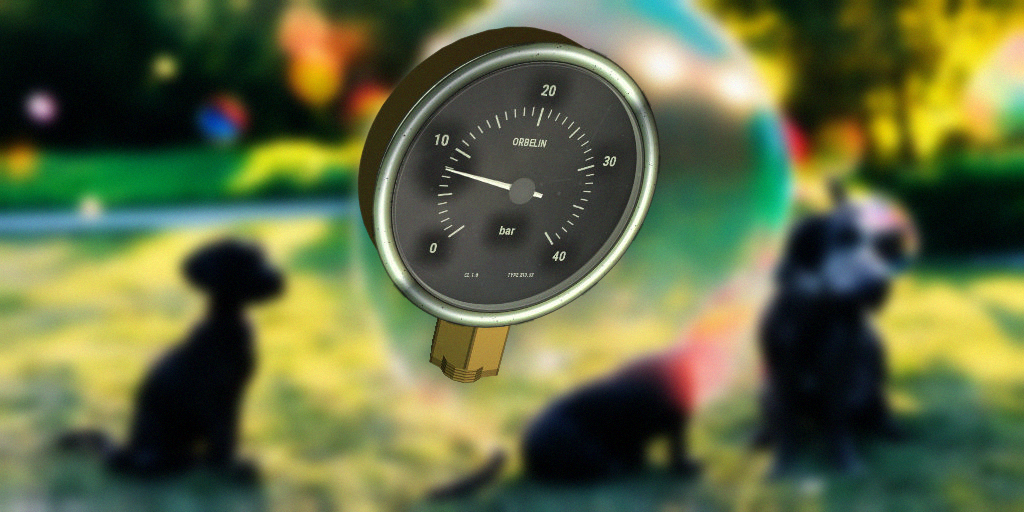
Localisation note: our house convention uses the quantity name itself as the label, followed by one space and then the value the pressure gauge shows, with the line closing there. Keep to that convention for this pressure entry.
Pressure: 8 bar
